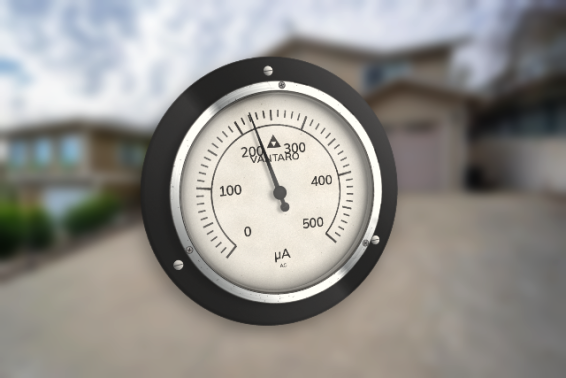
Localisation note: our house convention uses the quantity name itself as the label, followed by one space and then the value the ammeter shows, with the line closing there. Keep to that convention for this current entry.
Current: 220 µA
